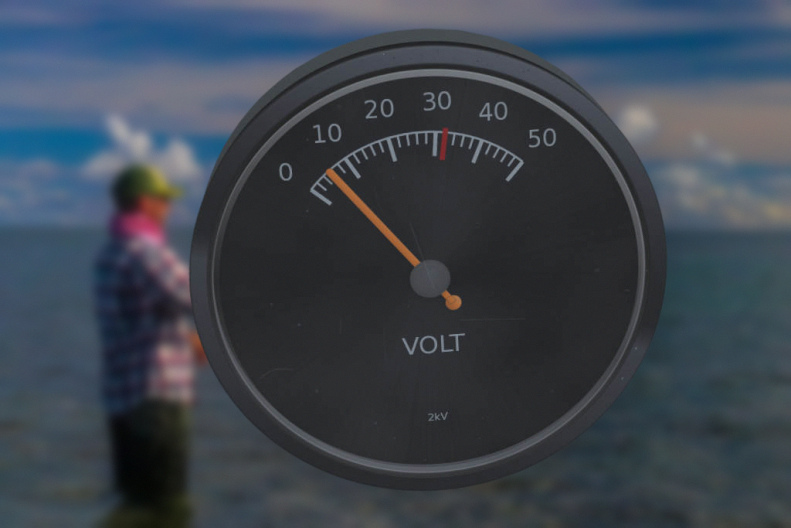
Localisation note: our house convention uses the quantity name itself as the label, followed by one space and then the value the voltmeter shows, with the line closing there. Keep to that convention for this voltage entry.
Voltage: 6 V
